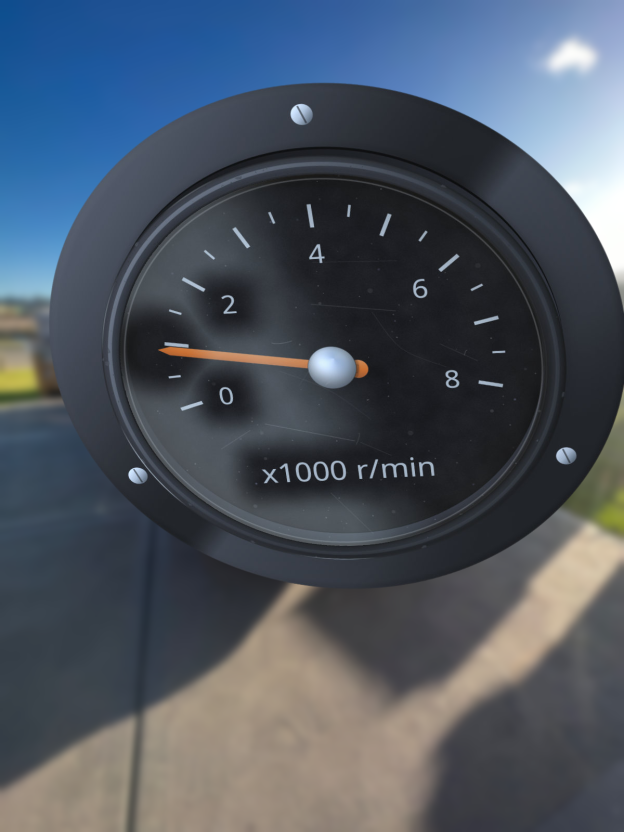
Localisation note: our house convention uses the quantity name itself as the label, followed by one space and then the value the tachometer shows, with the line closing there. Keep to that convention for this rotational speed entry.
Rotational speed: 1000 rpm
